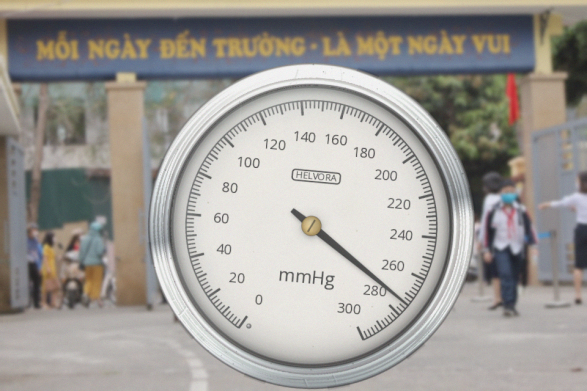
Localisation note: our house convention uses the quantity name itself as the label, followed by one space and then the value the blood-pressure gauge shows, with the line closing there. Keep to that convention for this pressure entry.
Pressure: 274 mmHg
